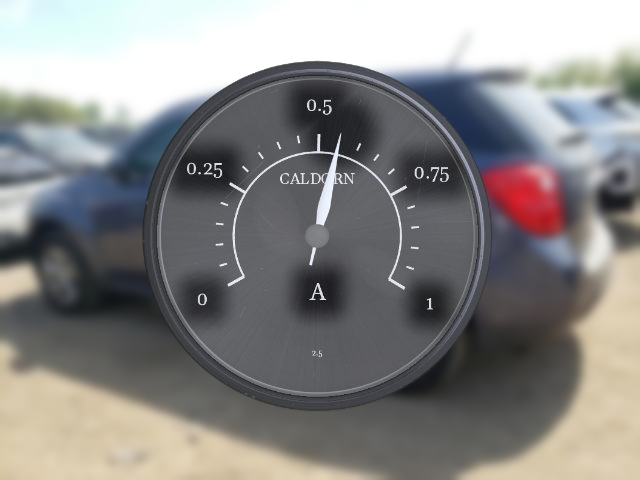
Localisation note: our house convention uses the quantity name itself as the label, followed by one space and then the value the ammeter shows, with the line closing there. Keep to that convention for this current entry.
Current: 0.55 A
